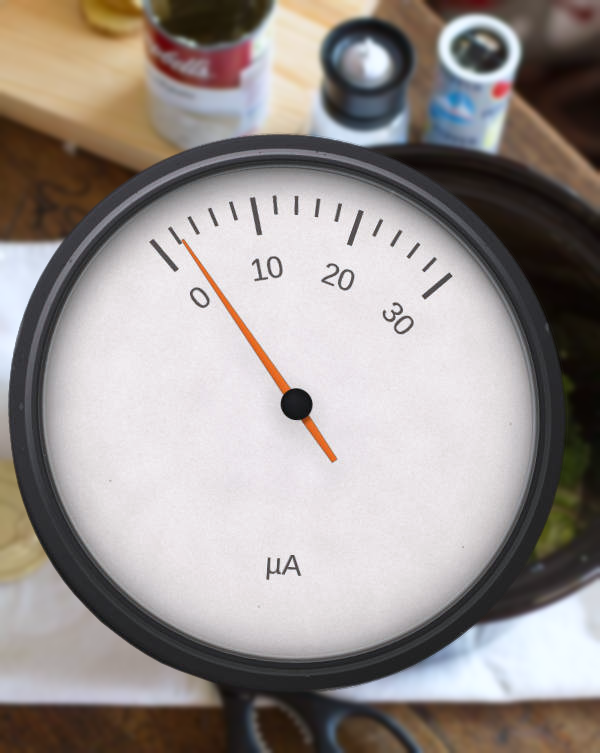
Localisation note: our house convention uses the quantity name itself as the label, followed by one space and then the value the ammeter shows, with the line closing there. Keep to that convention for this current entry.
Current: 2 µA
